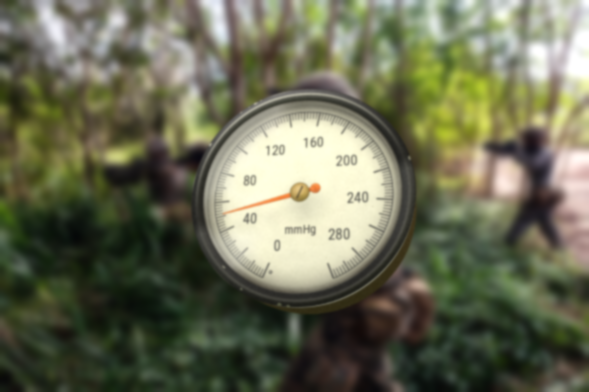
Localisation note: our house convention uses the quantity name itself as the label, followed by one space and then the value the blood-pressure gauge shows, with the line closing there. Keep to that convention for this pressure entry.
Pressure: 50 mmHg
